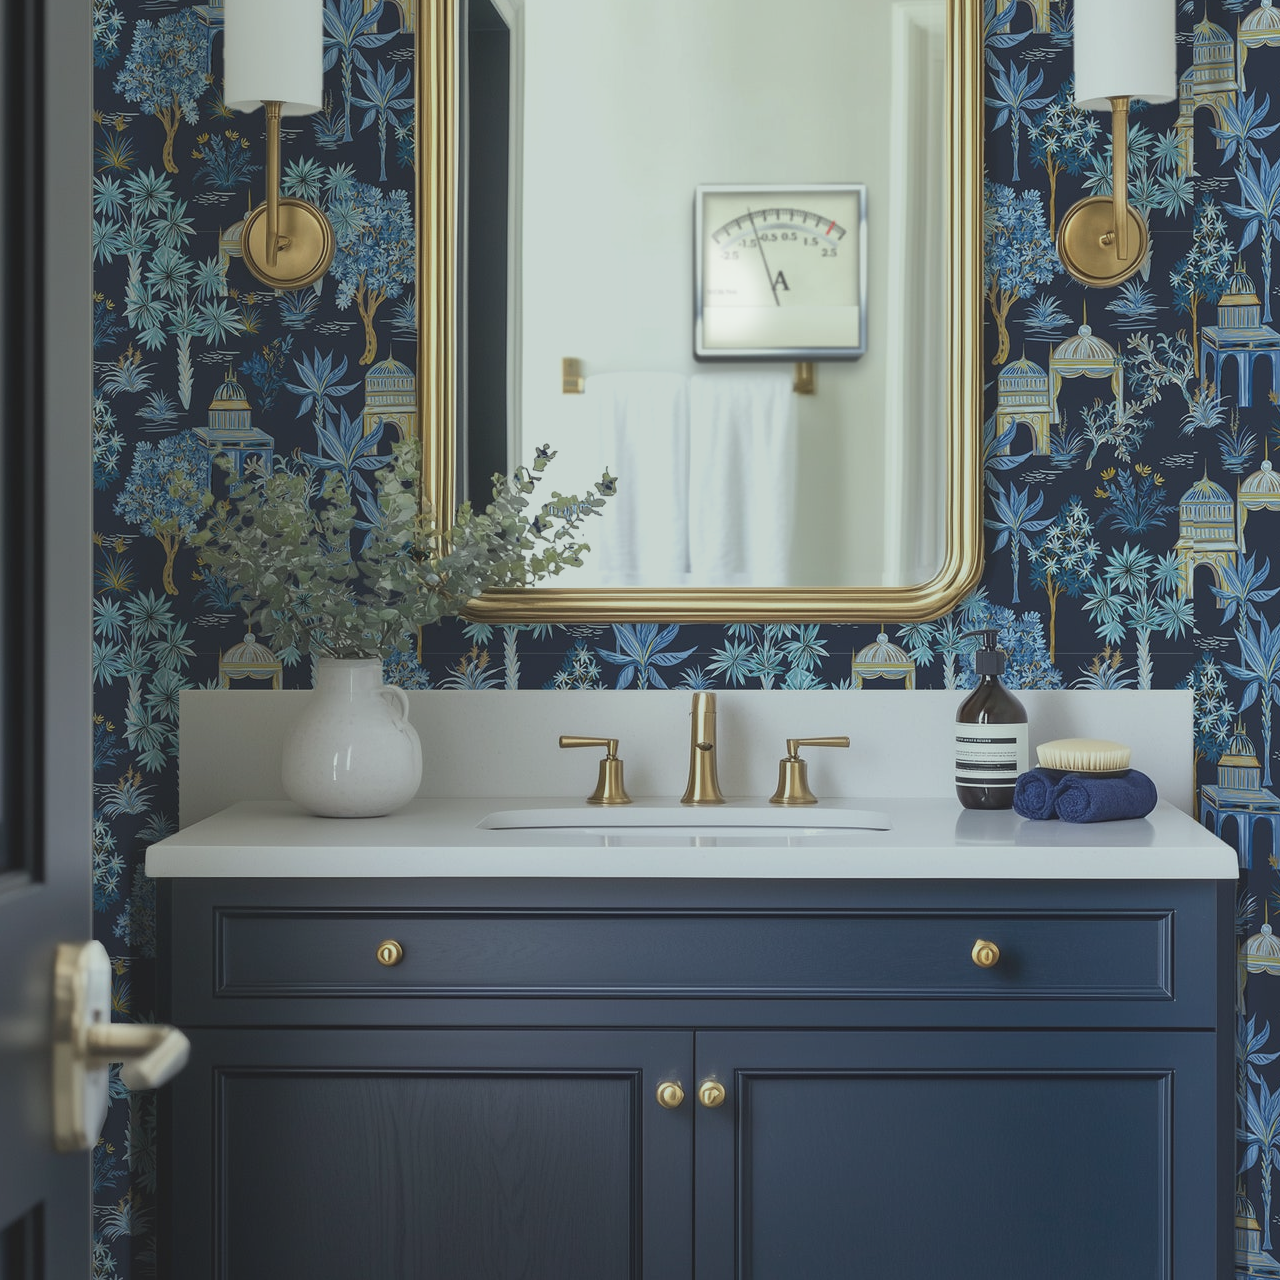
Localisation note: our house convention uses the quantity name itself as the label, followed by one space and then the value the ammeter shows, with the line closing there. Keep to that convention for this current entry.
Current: -1 A
